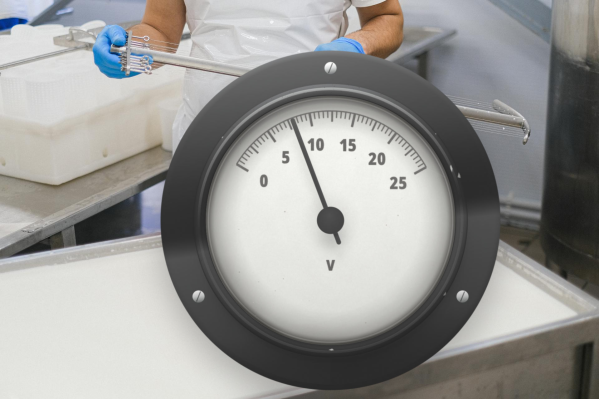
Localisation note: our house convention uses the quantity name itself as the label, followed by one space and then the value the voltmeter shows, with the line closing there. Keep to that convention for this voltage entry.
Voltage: 8 V
